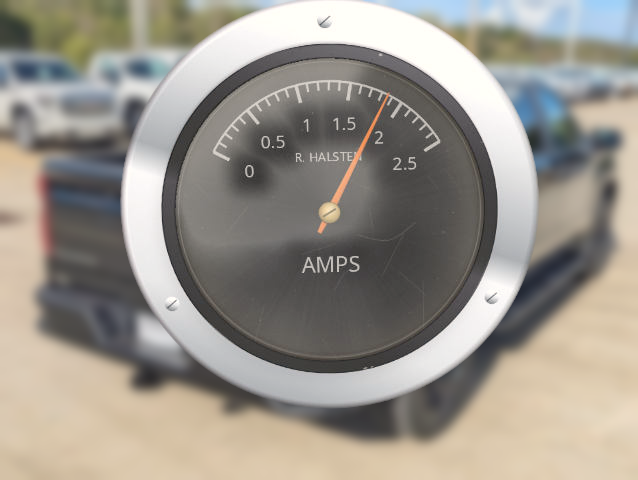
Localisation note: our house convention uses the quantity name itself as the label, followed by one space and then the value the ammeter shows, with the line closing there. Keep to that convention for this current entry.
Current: 1.85 A
